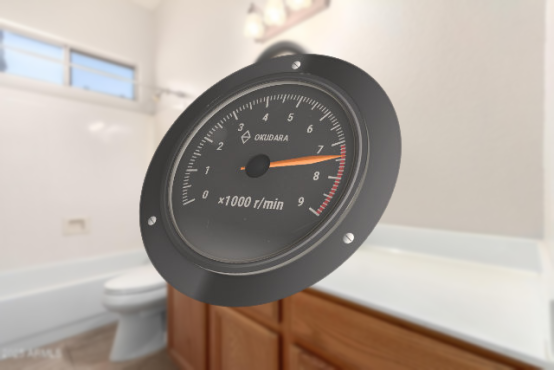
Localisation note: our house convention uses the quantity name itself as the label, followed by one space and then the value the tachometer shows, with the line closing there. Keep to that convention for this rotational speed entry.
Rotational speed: 7500 rpm
